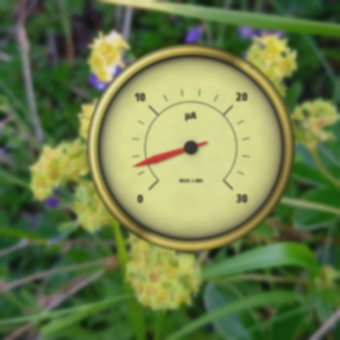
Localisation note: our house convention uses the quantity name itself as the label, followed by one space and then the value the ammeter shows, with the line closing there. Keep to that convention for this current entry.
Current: 3 µA
